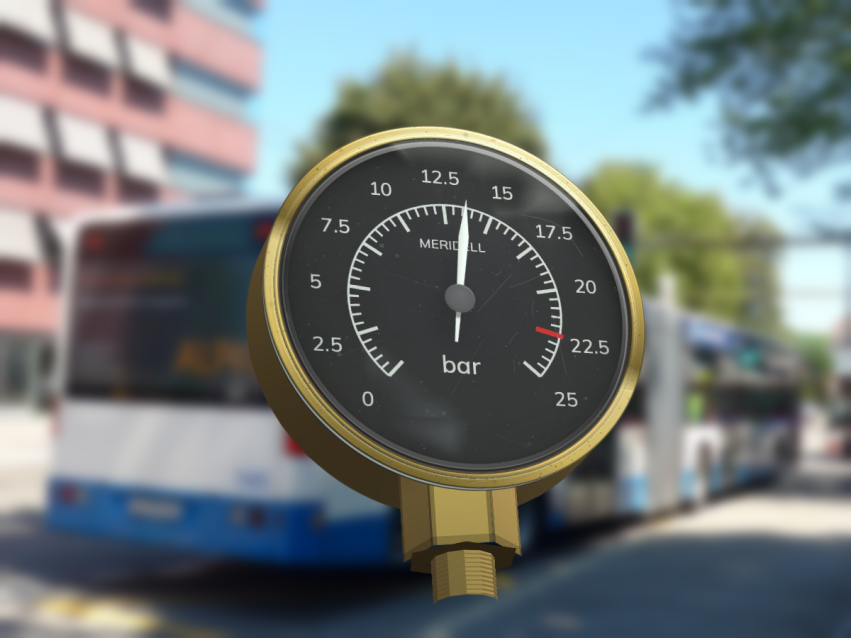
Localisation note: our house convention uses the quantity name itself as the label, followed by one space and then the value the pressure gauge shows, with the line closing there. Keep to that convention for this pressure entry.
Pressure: 13.5 bar
